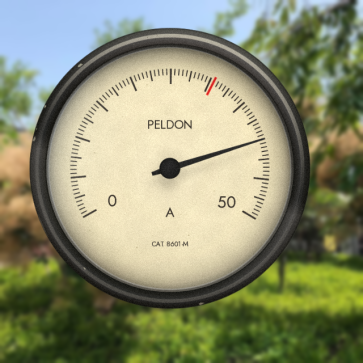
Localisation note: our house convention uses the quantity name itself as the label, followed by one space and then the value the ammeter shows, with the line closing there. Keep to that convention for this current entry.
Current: 40 A
